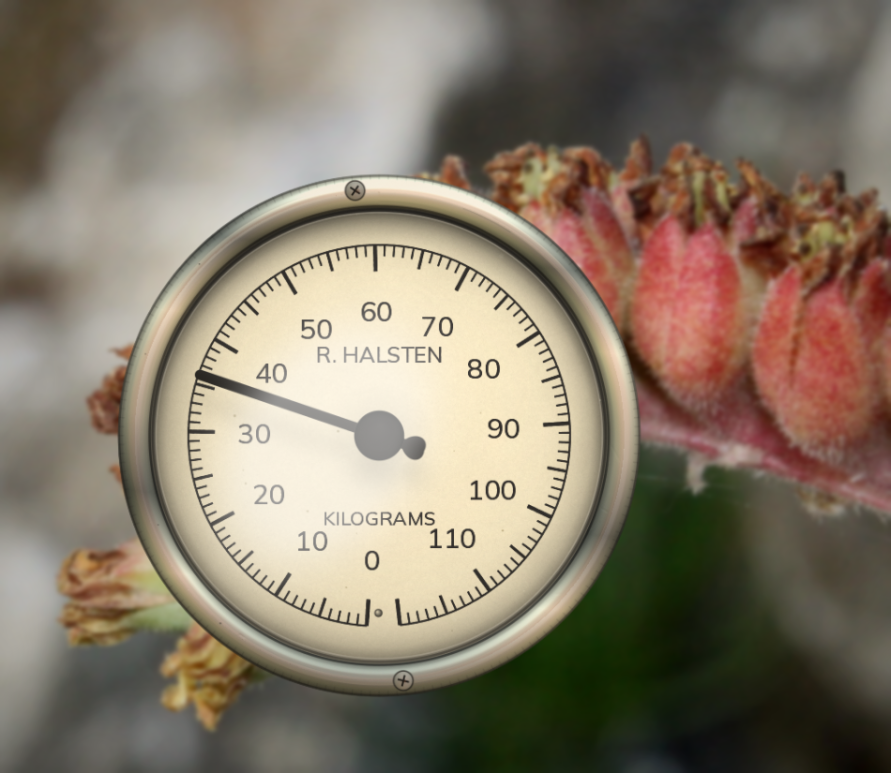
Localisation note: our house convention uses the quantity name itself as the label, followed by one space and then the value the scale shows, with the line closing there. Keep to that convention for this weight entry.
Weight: 36 kg
